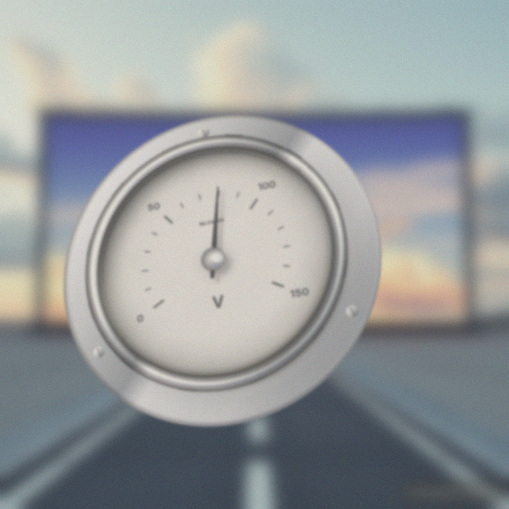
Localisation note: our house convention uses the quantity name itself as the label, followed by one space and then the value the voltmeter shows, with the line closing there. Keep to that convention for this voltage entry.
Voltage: 80 V
